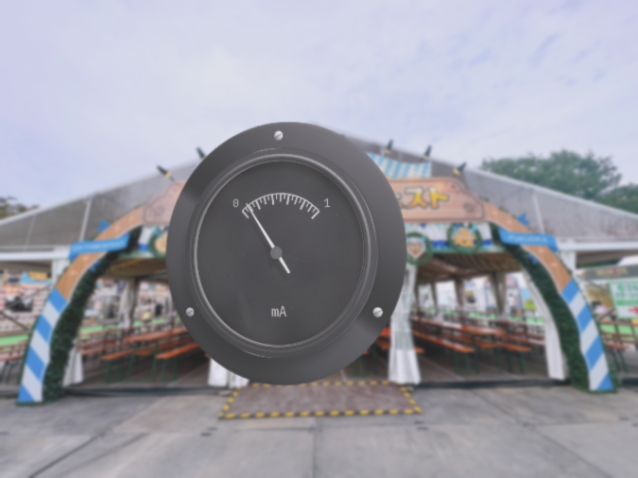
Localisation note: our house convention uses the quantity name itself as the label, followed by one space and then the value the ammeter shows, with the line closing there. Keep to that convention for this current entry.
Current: 0.1 mA
